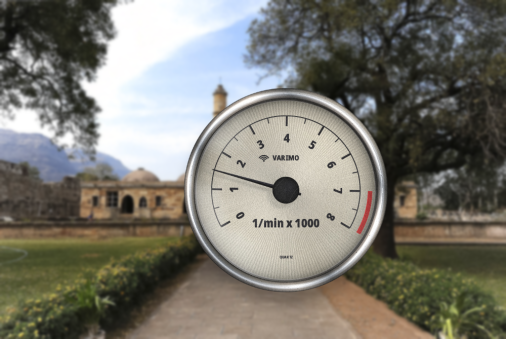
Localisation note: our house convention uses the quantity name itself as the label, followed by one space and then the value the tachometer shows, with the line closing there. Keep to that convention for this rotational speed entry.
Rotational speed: 1500 rpm
